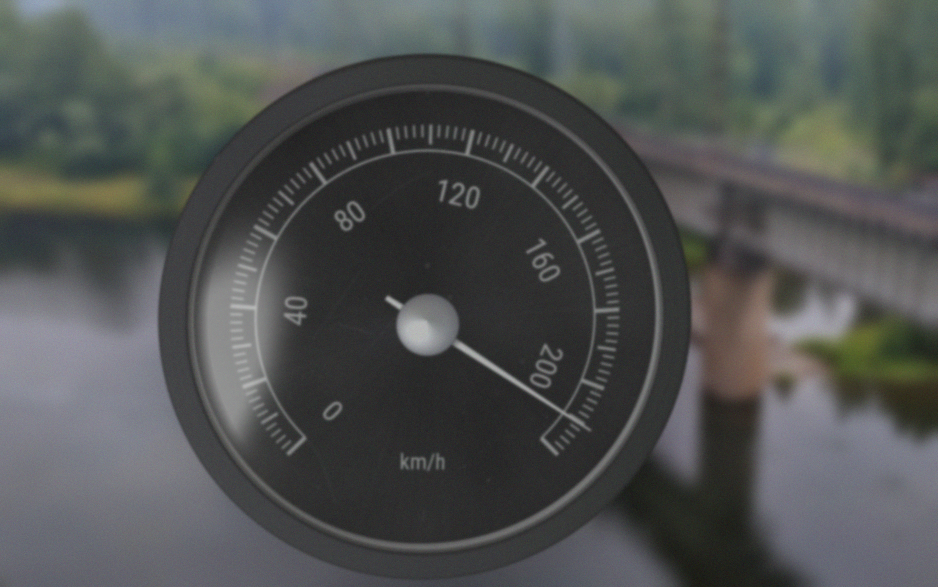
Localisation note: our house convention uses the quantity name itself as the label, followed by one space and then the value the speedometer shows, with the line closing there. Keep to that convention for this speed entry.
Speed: 210 km/h
